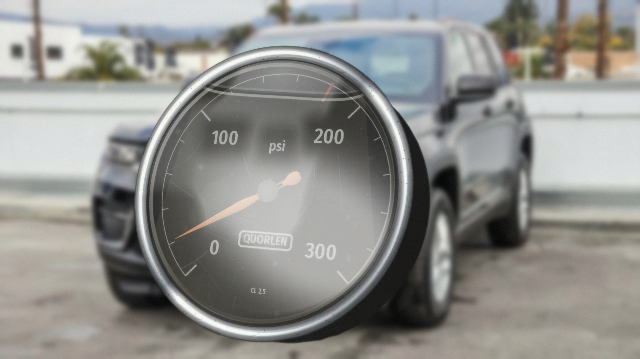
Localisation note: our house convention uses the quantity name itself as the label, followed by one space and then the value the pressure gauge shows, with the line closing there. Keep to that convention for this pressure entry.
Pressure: 20 psi
